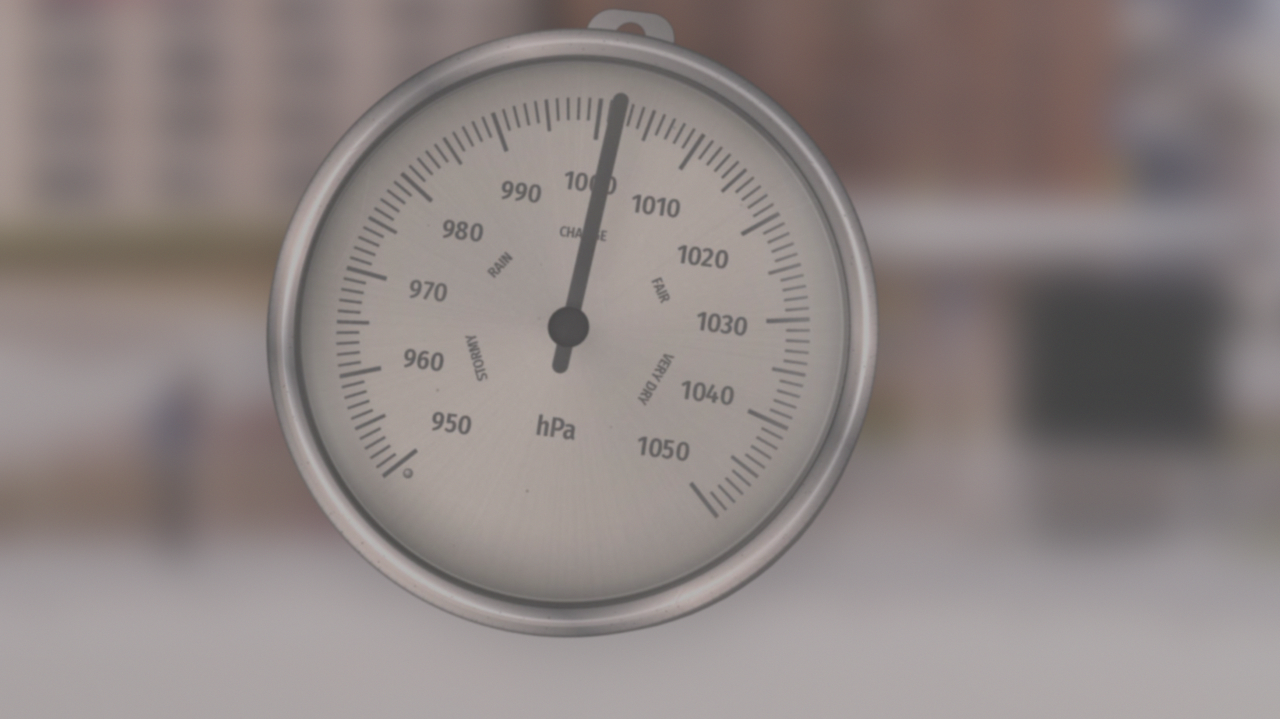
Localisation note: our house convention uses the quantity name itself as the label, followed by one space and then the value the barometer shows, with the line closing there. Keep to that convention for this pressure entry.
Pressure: 1002 hPa
